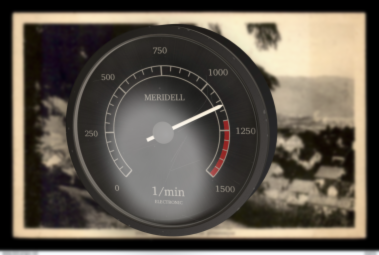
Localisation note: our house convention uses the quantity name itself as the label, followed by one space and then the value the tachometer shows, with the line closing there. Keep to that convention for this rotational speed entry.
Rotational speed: 1125 rpm
